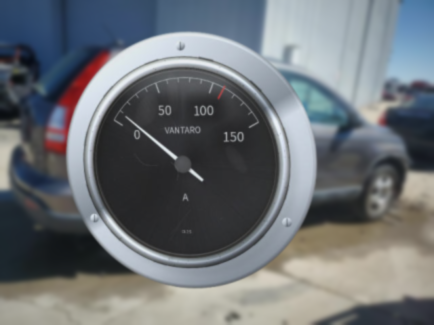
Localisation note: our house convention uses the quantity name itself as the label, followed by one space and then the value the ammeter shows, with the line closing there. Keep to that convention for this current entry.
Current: 10 A
